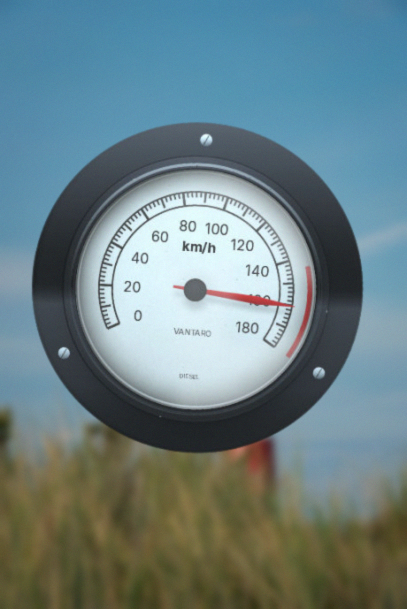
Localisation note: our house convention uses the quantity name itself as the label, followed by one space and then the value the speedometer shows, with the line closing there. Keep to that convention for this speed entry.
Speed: 160 km/h
